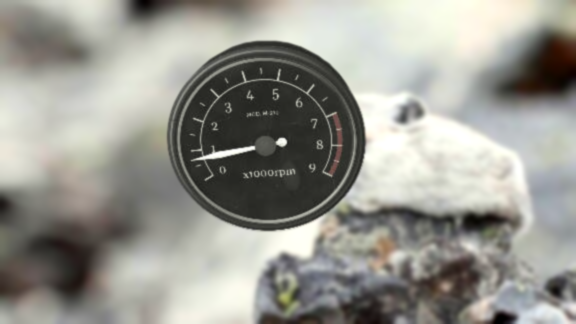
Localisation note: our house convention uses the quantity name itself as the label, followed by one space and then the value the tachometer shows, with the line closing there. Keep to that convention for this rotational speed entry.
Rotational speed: 750 rpm
